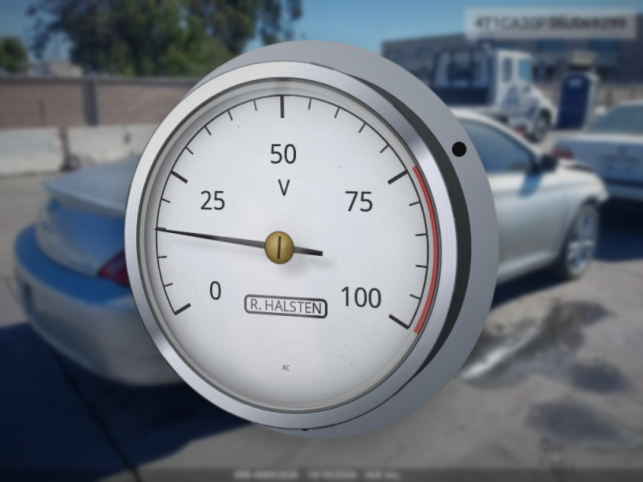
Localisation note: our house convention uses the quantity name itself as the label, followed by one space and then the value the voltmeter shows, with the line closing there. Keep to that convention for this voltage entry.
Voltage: 15 V
